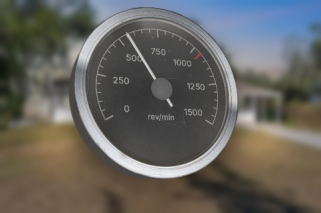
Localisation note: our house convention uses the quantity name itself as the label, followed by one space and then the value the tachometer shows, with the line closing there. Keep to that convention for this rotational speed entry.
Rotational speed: 550 rpm
